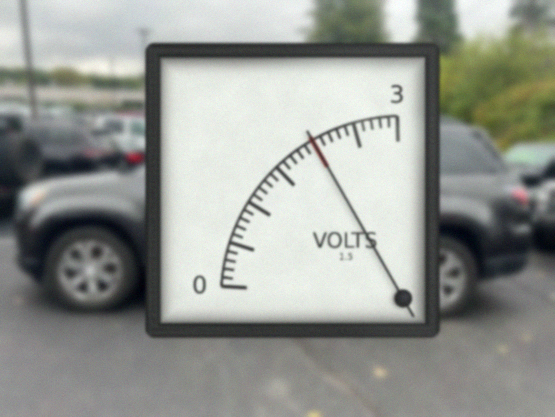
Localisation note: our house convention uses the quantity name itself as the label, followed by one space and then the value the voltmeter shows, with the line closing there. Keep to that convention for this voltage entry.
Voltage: 2 V
